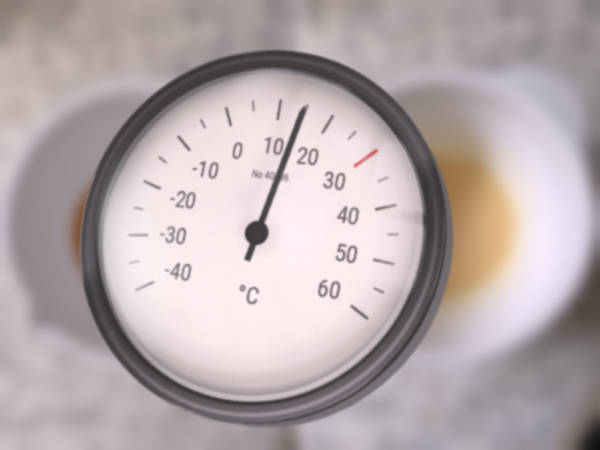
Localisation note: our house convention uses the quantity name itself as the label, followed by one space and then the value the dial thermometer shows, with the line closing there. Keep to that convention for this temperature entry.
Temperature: 15 °C
